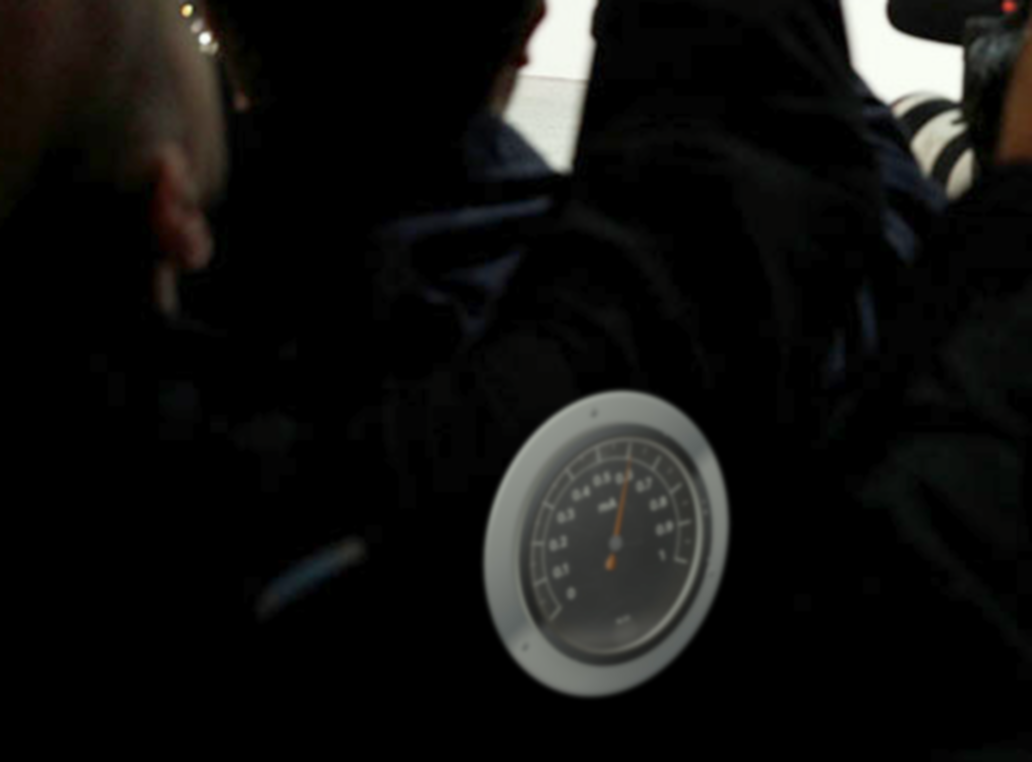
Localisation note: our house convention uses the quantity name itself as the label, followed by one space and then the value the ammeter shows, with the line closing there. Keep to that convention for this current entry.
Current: 0.6 mA
